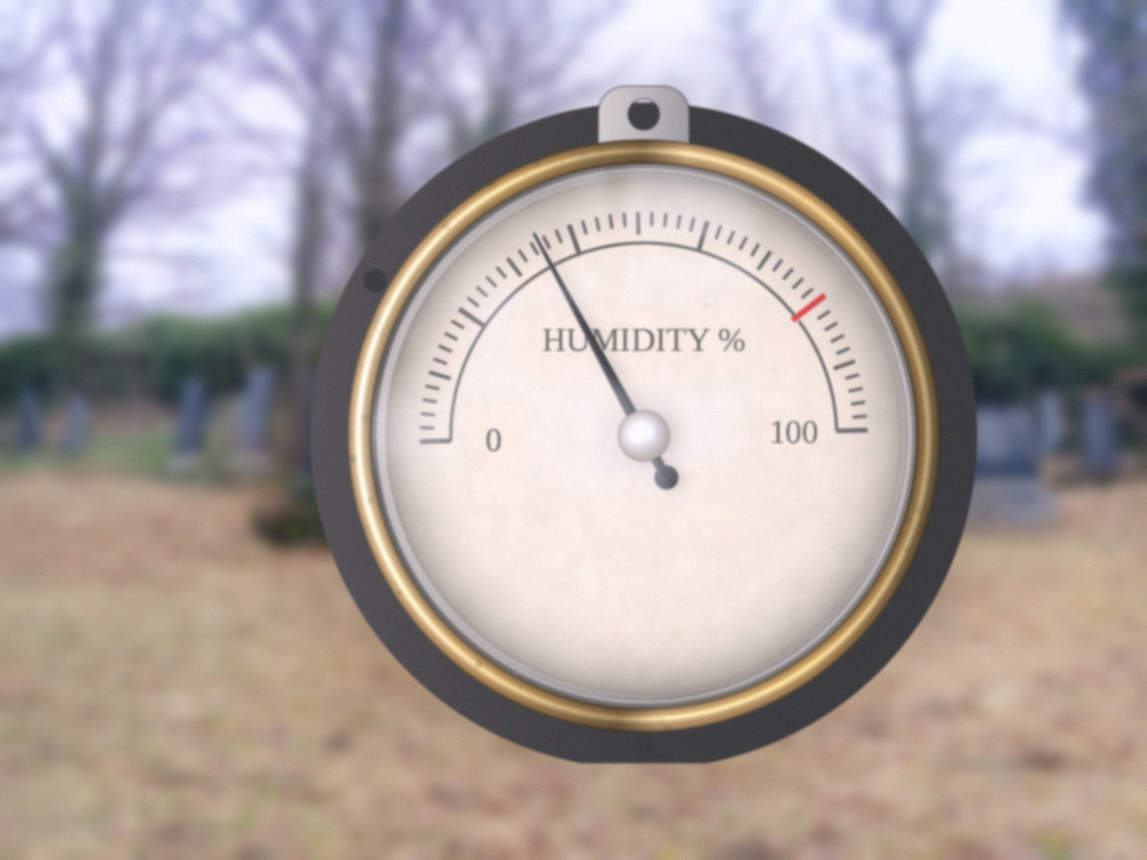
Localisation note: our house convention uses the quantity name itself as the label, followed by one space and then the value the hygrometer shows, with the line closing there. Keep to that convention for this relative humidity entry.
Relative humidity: 35 %
